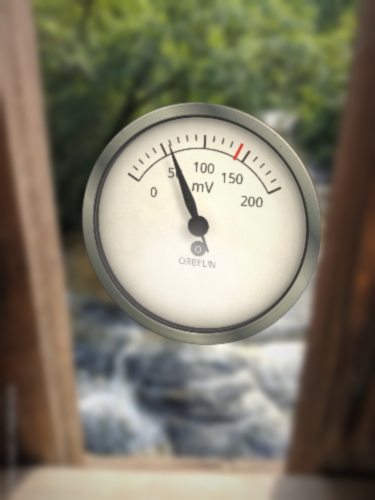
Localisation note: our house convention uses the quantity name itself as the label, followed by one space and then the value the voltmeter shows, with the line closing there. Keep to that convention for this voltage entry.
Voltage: 60 mV
